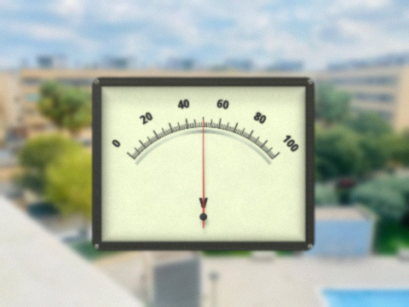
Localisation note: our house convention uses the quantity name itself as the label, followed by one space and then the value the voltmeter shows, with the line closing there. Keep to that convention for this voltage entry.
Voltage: 50 V
